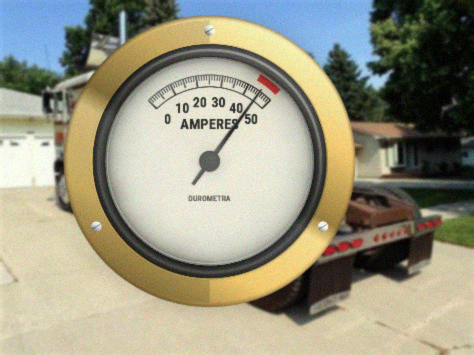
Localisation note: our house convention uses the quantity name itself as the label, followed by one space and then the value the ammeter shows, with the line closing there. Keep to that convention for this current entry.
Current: 45 A
